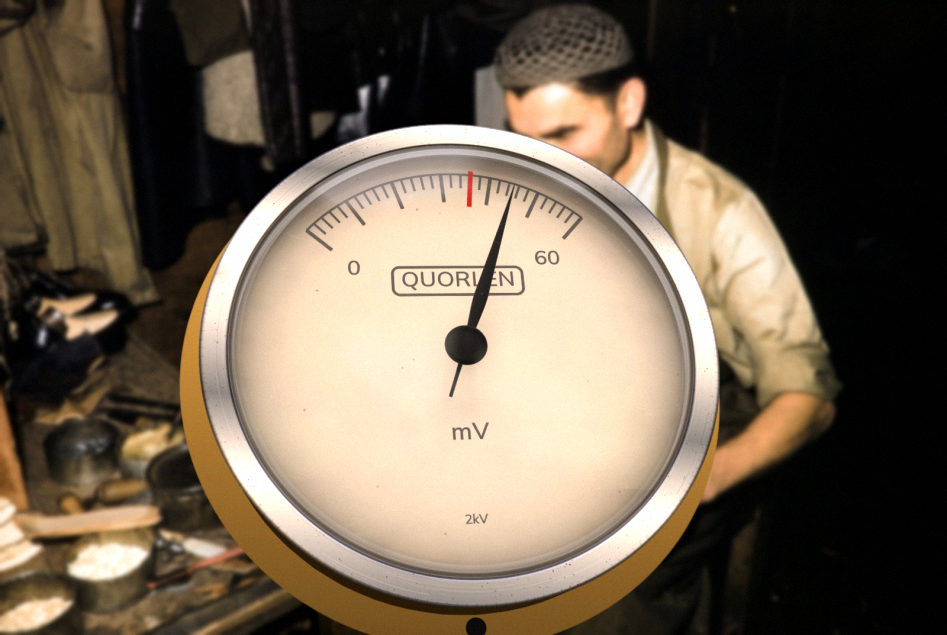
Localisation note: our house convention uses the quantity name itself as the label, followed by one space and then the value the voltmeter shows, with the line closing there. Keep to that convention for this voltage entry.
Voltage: 45 mV
